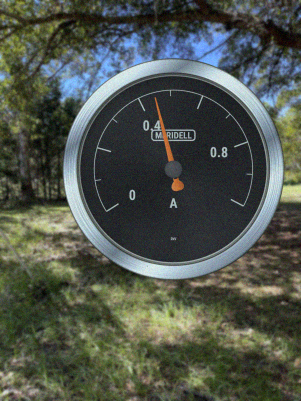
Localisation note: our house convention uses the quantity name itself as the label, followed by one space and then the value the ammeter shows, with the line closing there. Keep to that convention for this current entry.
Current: 0.45 A
